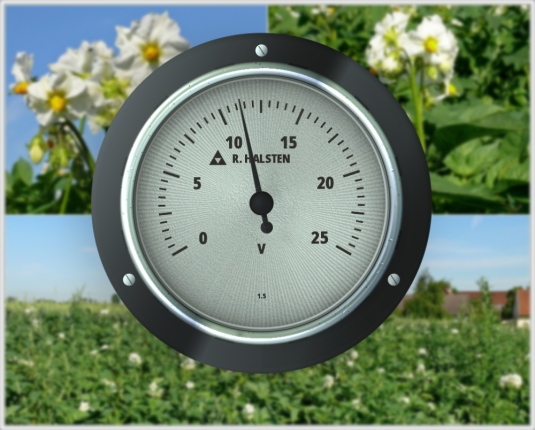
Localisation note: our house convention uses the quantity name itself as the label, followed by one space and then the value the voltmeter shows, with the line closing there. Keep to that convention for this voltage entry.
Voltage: 11.25 V
